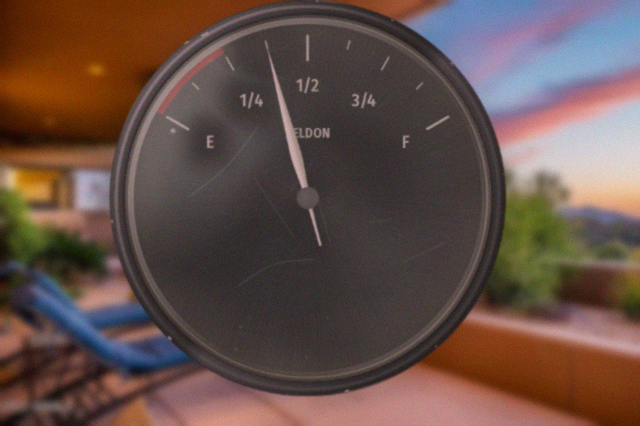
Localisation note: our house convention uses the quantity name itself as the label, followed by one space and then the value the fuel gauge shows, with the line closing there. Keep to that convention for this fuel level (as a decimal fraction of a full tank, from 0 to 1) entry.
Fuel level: 0.375
